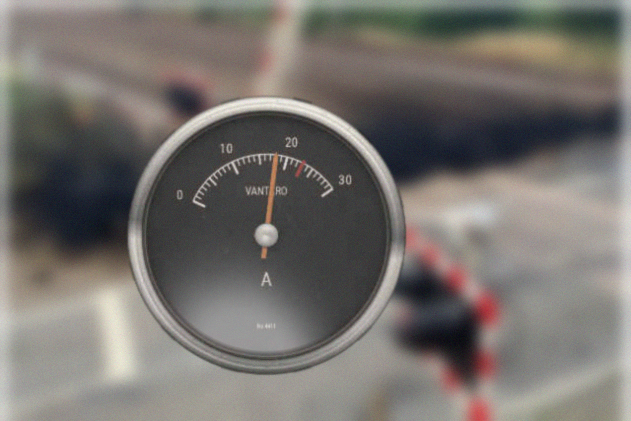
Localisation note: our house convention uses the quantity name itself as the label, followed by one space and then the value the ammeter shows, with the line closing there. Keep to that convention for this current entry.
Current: 18 A
